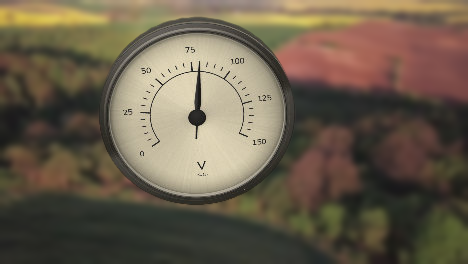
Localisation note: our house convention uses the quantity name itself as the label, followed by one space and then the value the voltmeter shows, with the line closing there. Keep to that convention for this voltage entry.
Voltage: 80 V
